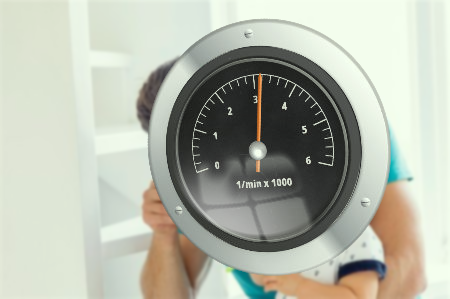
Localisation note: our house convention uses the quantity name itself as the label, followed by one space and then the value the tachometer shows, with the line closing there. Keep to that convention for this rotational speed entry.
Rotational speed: 3200 rpm
